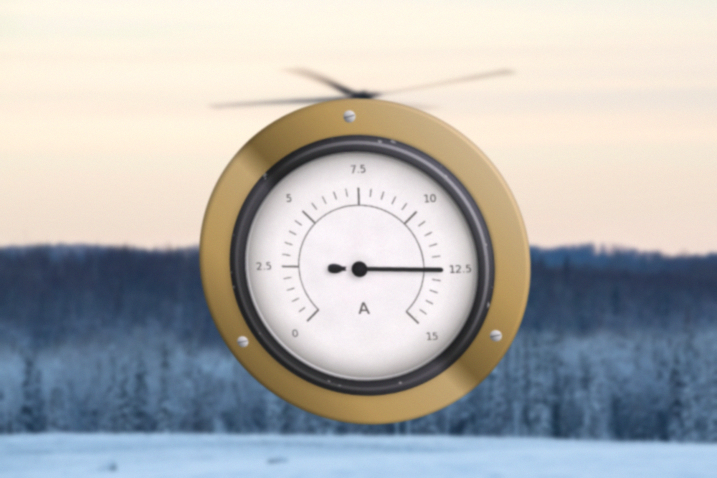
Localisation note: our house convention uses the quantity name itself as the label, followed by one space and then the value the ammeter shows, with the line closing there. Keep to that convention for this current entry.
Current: 12.5 A
